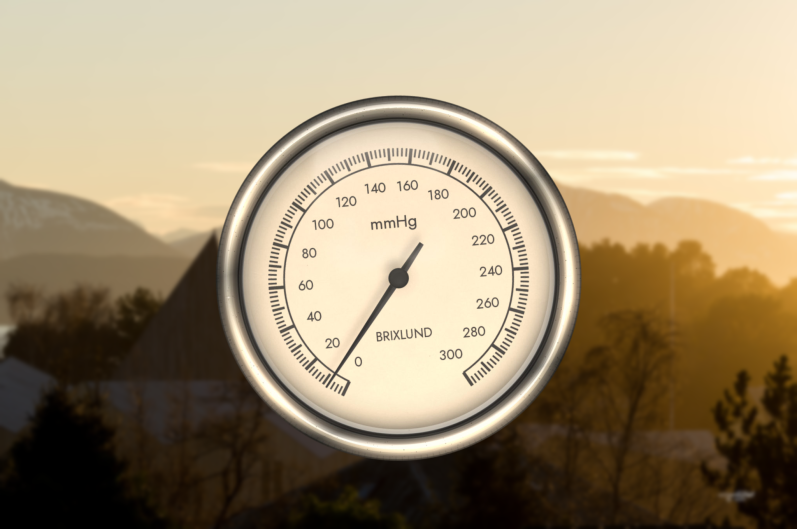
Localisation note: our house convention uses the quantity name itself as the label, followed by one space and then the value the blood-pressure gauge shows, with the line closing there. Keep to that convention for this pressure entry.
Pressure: 8 mmHg
